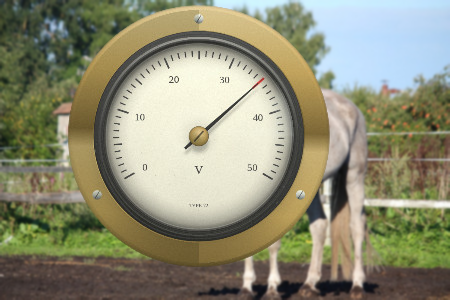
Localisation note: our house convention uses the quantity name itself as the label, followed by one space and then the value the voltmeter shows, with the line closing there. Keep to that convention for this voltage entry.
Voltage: 35 V
